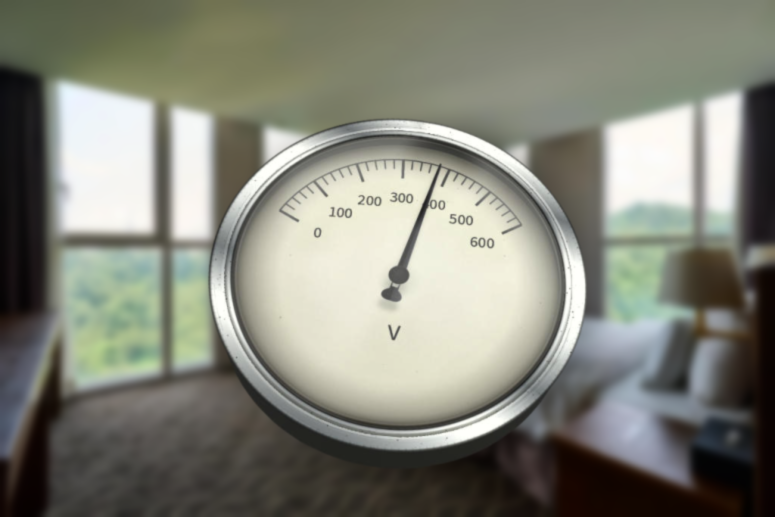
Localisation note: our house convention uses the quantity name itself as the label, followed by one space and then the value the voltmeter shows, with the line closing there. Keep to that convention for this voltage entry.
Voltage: 380 V
